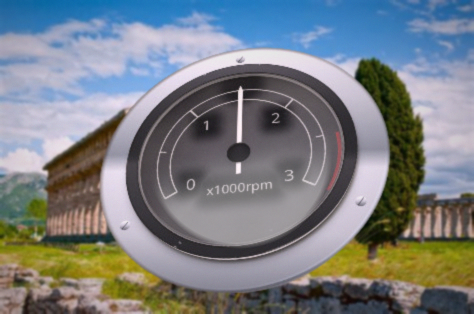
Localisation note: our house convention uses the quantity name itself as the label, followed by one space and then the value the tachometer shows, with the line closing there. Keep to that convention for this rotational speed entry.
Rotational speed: 1500 rpm
